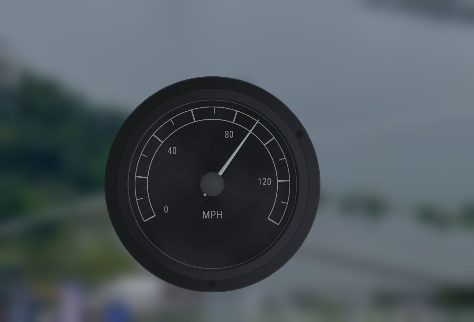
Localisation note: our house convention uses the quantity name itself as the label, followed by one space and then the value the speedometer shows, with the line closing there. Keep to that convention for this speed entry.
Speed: 90 mph
